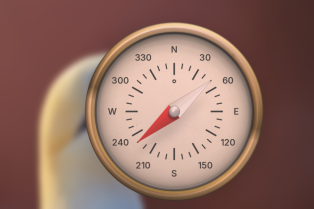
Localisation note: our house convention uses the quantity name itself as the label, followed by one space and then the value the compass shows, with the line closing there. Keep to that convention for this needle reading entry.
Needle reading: 230 °
